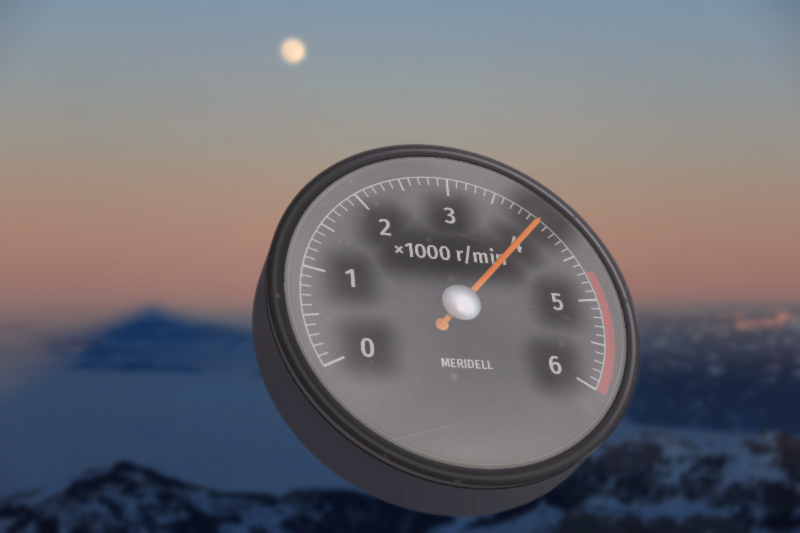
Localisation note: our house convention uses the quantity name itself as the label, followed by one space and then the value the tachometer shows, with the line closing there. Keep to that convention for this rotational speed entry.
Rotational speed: 4000 rpm
